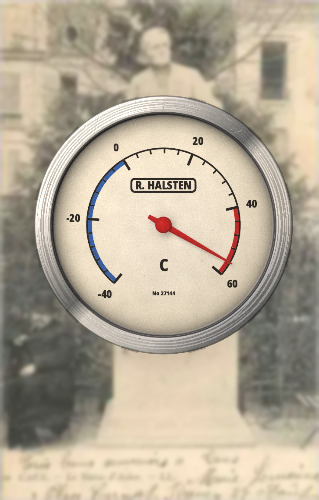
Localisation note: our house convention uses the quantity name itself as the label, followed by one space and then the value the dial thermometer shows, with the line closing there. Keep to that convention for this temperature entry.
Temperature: 56 °C
